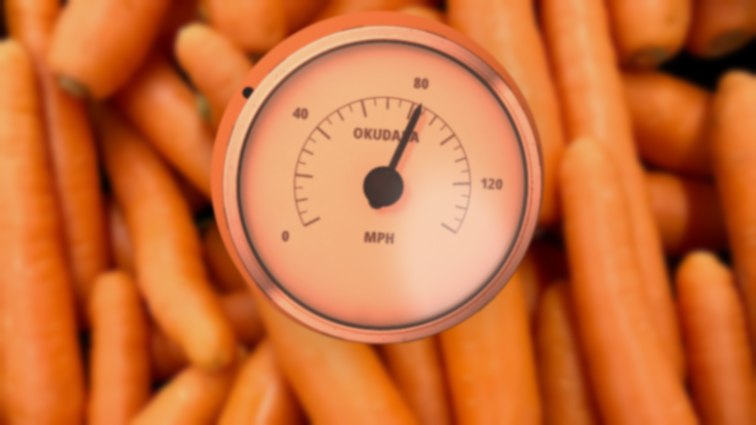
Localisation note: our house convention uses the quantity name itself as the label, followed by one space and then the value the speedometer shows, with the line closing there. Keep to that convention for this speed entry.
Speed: 82.5 mph
